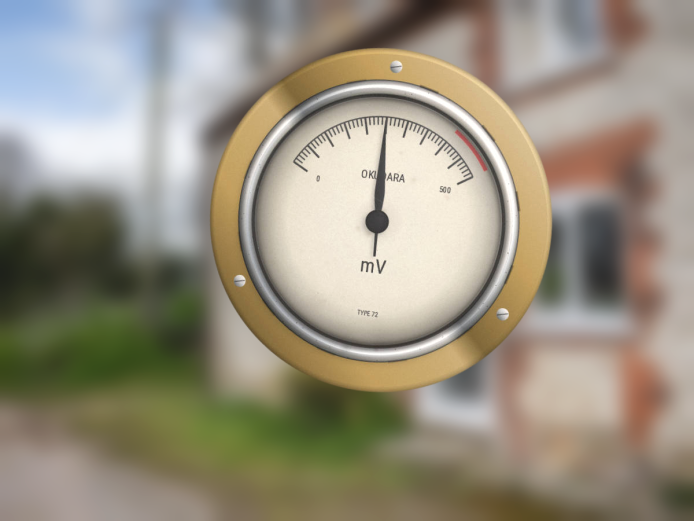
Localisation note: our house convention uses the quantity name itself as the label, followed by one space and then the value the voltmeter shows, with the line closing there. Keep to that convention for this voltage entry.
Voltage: 250 mV
